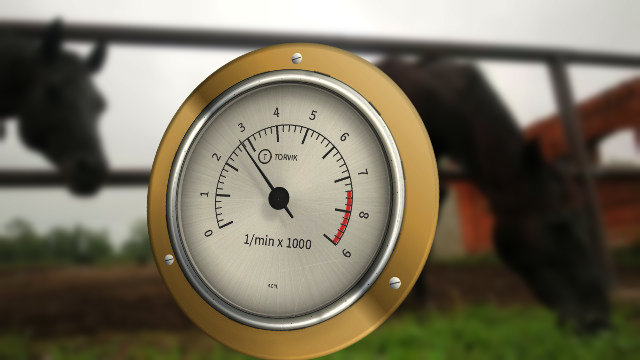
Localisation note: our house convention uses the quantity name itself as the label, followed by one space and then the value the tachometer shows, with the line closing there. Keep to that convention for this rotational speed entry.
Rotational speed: 2800 rpm
